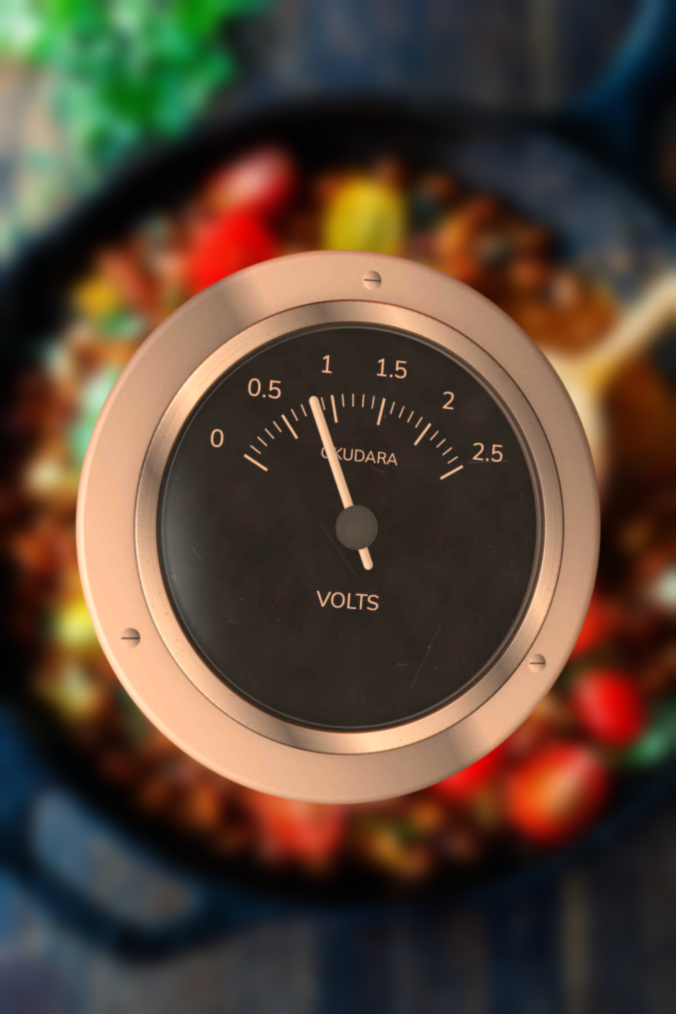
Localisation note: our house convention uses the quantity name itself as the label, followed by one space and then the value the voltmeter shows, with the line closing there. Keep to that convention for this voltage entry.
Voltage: 0.8 V
